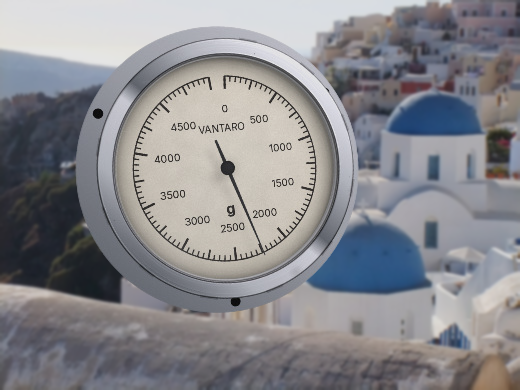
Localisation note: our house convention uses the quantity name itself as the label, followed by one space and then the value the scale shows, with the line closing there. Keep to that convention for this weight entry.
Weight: 2250 g
